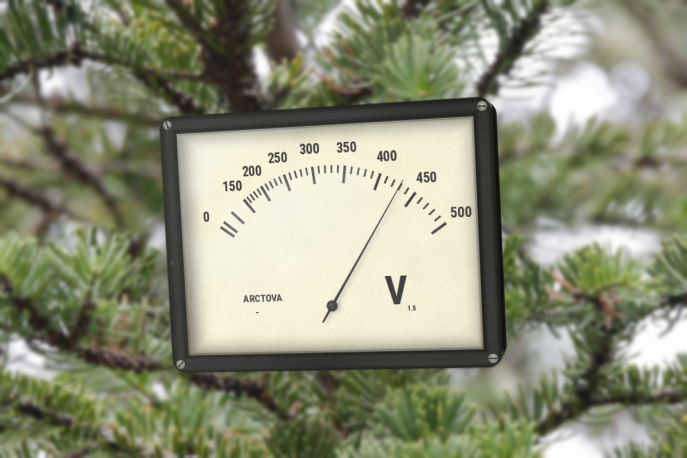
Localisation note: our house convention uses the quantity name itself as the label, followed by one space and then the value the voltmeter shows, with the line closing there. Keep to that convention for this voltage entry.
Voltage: 430 V
